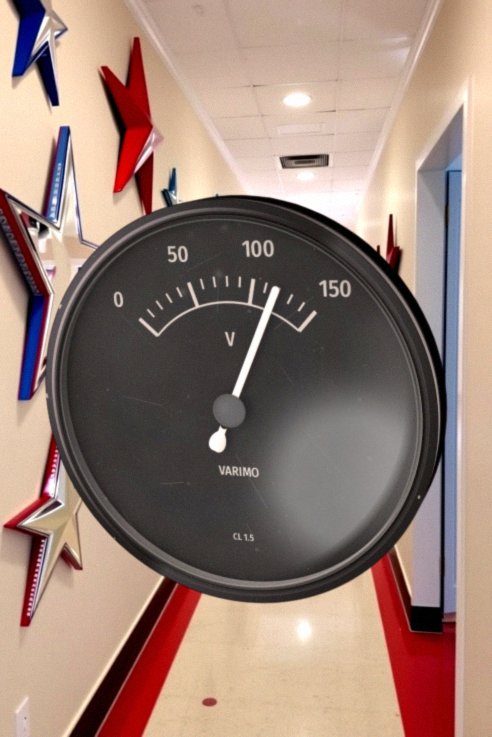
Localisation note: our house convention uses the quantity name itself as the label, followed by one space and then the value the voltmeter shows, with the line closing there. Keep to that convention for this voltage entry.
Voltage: 120 V
